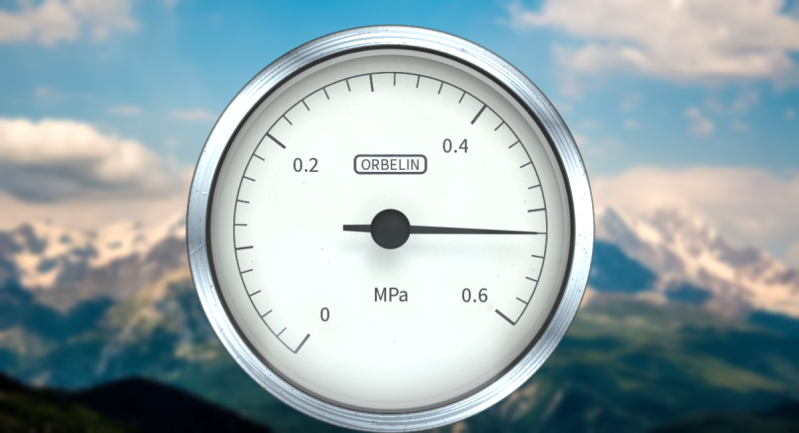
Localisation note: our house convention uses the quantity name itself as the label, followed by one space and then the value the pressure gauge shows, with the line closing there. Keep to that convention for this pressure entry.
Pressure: 0.52 MPa
